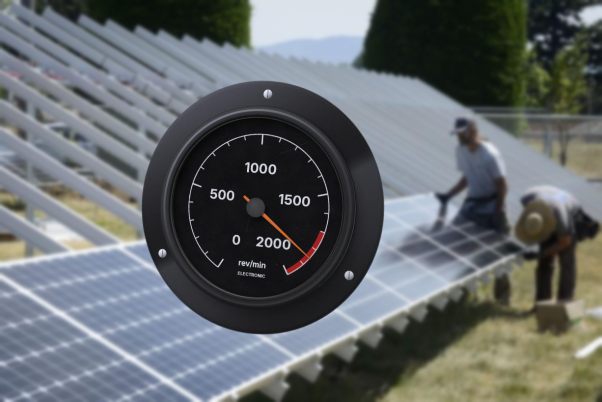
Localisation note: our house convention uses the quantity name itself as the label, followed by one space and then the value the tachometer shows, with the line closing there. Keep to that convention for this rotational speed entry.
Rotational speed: 1850 rpm
